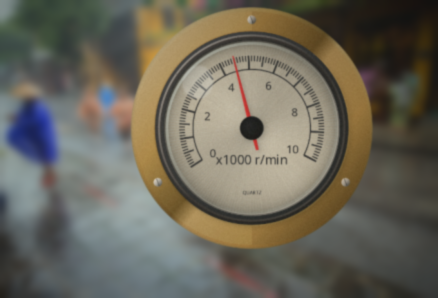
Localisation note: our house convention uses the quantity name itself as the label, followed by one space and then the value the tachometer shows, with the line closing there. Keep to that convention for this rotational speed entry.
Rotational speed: 4500 rpm
